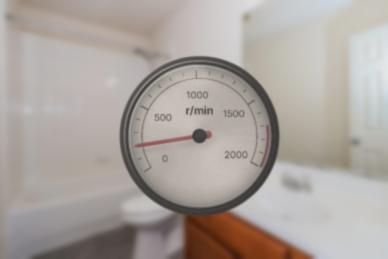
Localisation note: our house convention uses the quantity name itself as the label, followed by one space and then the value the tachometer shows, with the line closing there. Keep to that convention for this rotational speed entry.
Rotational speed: 200 rpm
